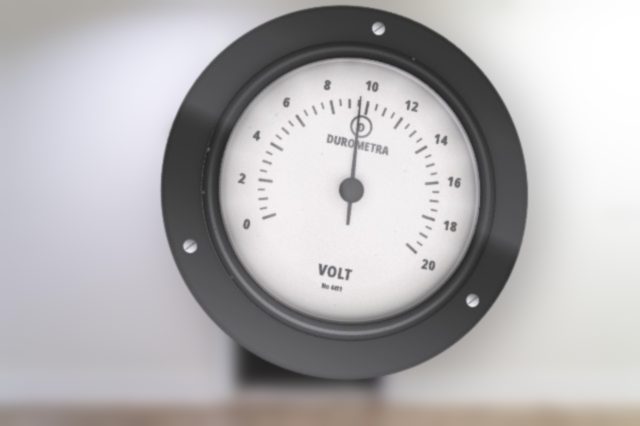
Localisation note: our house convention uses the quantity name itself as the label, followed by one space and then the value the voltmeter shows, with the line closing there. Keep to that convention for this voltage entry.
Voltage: 9.5 V
